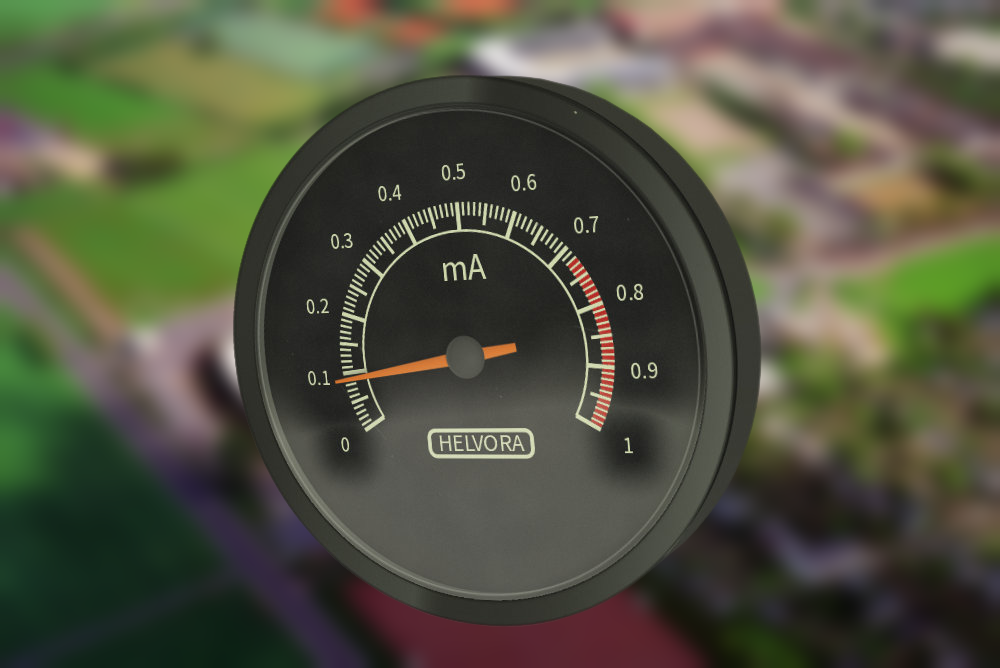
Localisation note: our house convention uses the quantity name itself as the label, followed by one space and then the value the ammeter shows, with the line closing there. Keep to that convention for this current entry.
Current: 0.09 mA
